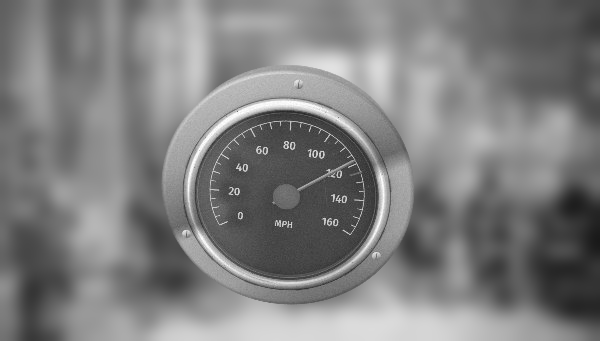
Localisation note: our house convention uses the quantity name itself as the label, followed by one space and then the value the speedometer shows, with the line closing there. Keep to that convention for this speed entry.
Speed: 117.5 mph
